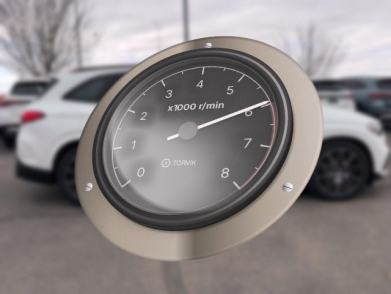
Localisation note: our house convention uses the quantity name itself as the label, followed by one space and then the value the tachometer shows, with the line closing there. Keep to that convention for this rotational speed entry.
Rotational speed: 6000 rpm
